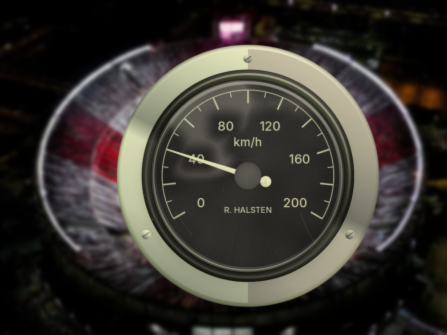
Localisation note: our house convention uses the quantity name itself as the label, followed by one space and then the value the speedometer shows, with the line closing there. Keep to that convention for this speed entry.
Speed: 40 km/h
